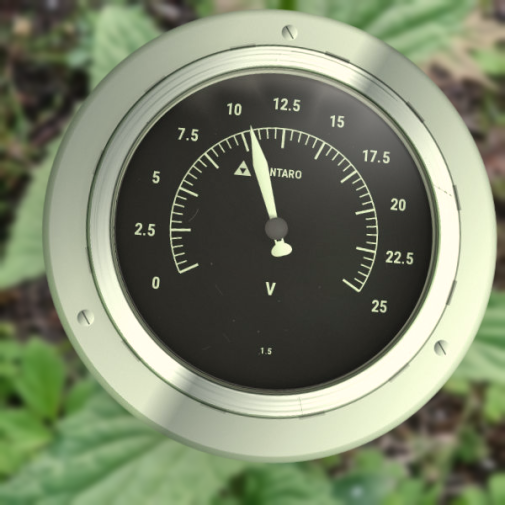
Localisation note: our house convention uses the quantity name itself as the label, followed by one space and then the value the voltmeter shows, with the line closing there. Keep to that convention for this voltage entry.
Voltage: 10.5 V
